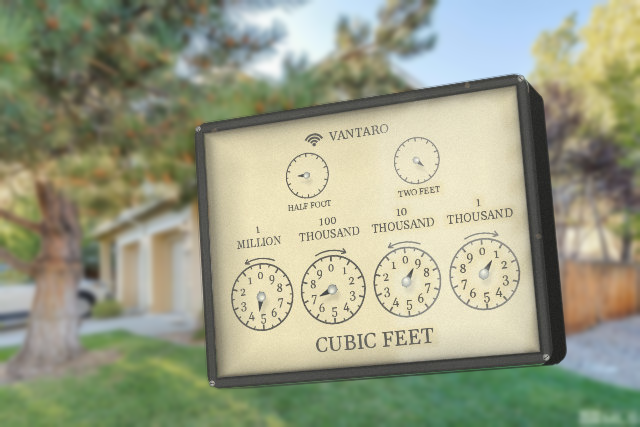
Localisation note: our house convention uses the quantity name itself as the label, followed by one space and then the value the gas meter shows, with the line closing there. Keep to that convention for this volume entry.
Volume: 469100 ft³
